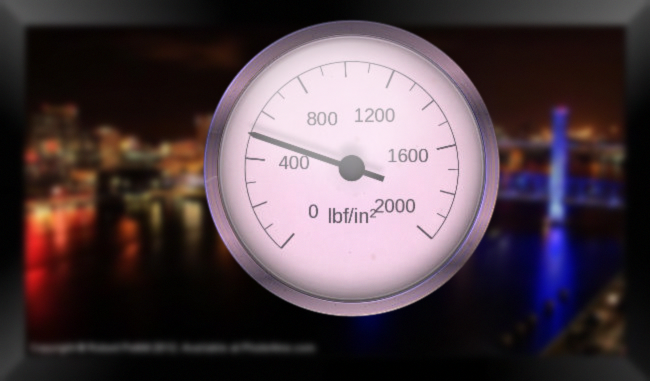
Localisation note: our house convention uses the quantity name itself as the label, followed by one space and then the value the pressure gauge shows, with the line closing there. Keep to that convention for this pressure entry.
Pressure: 500 psi
